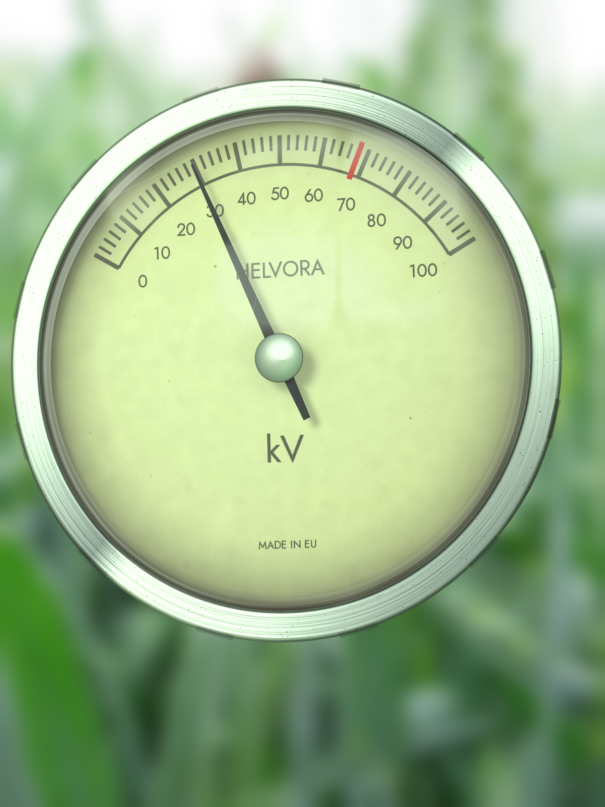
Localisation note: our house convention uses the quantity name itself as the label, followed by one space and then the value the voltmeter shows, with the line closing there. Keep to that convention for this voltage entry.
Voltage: 30 kV
